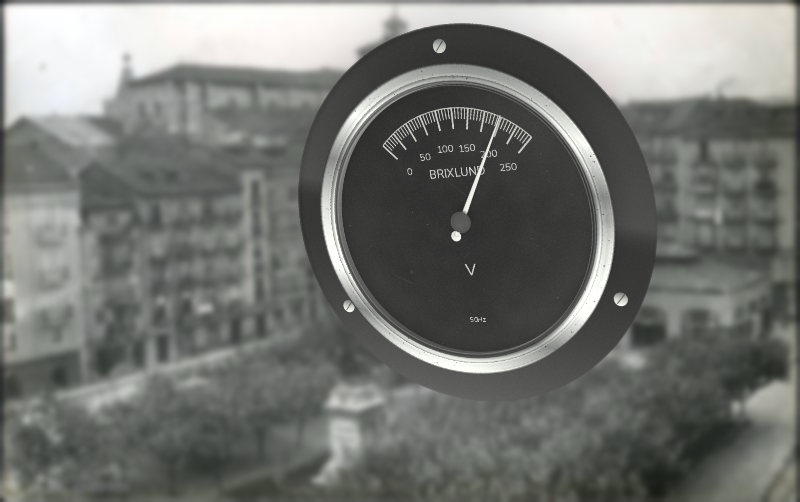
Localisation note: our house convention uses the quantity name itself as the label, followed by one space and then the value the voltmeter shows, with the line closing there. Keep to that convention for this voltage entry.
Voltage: 200 V
